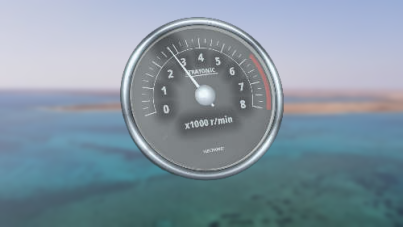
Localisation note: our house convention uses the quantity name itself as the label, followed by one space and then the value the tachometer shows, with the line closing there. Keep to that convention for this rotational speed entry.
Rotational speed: 2750 rpm
